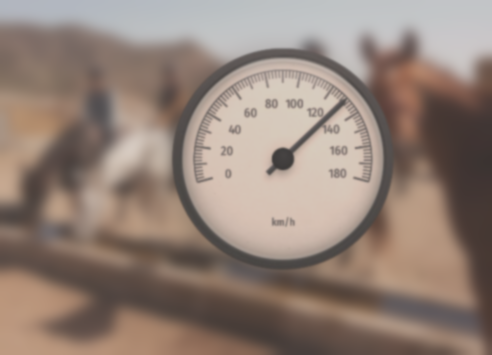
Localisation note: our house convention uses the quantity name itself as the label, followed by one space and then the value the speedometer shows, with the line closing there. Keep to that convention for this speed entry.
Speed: 130 km/h
